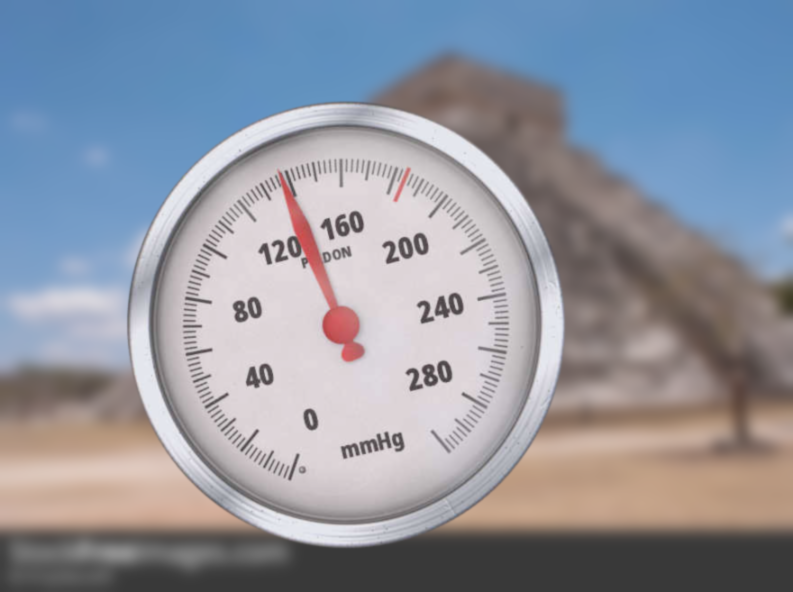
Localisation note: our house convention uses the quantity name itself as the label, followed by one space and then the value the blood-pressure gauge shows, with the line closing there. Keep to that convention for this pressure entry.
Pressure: 138 mmHg
